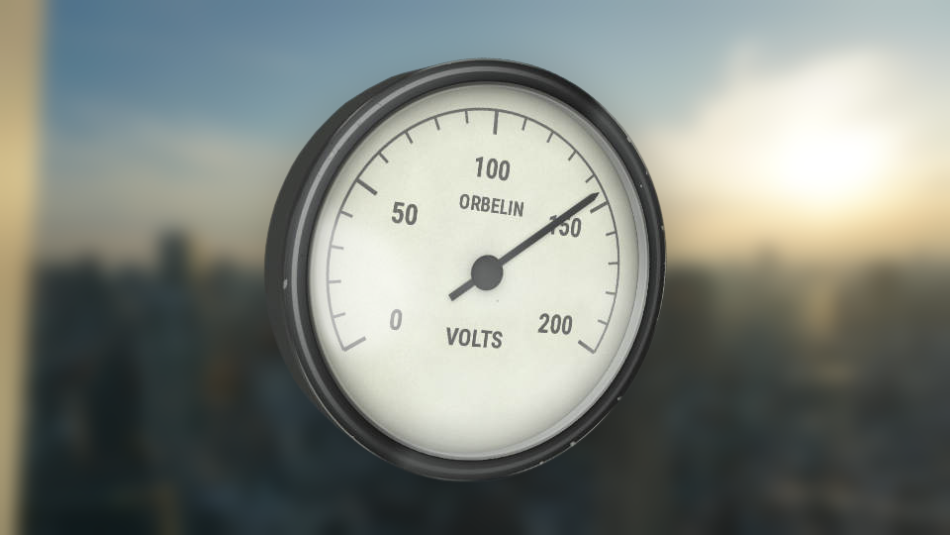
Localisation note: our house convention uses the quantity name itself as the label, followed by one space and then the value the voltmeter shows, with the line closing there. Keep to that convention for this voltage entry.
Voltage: 145 V
